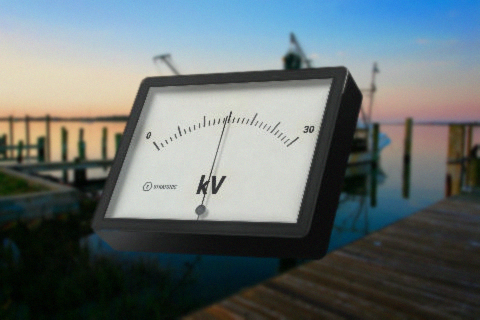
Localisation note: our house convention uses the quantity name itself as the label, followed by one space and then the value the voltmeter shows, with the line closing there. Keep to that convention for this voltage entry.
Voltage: 15 kV
